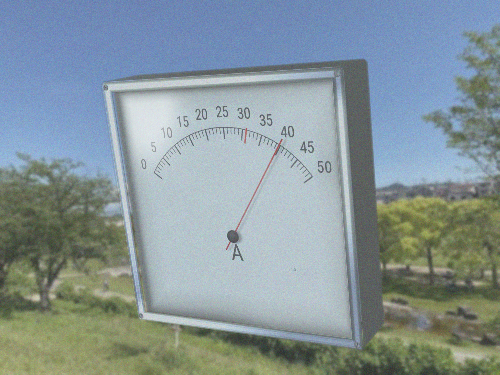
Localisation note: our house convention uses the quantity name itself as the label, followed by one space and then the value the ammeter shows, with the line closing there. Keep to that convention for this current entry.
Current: 40 A
